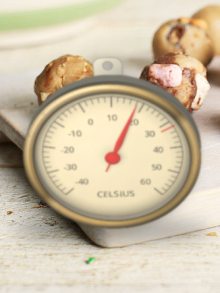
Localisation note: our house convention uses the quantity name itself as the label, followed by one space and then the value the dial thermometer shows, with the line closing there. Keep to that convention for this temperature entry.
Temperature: 18 °C
